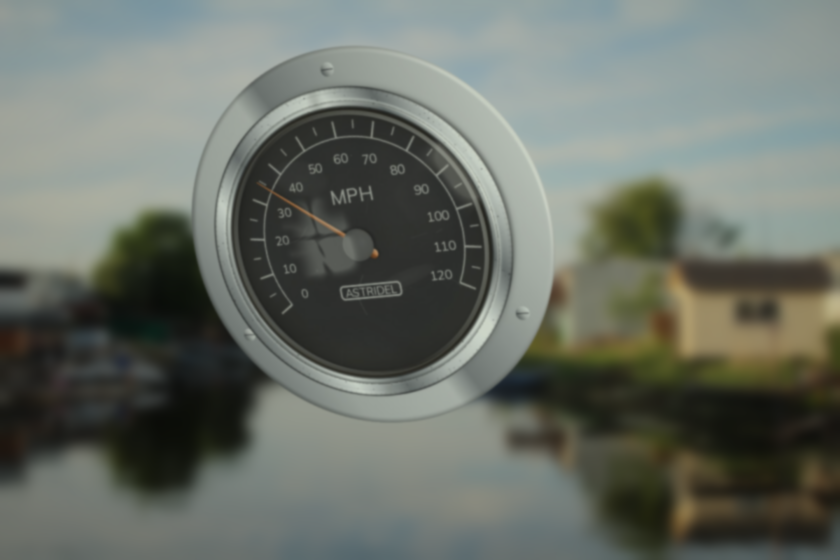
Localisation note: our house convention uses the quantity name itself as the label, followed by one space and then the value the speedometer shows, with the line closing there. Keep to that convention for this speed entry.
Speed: 35 mph
